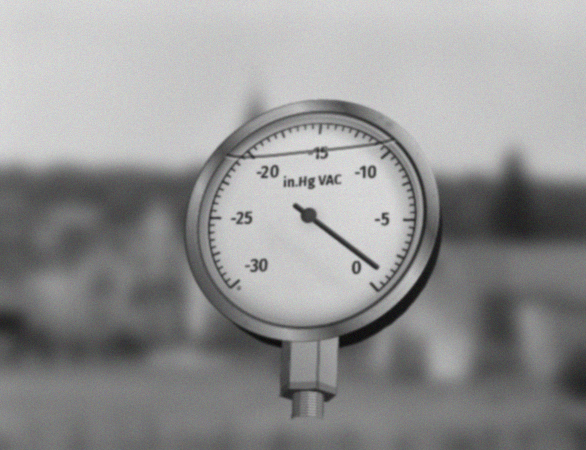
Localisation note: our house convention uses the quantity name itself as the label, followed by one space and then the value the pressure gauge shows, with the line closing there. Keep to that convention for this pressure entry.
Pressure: -1 inHg
